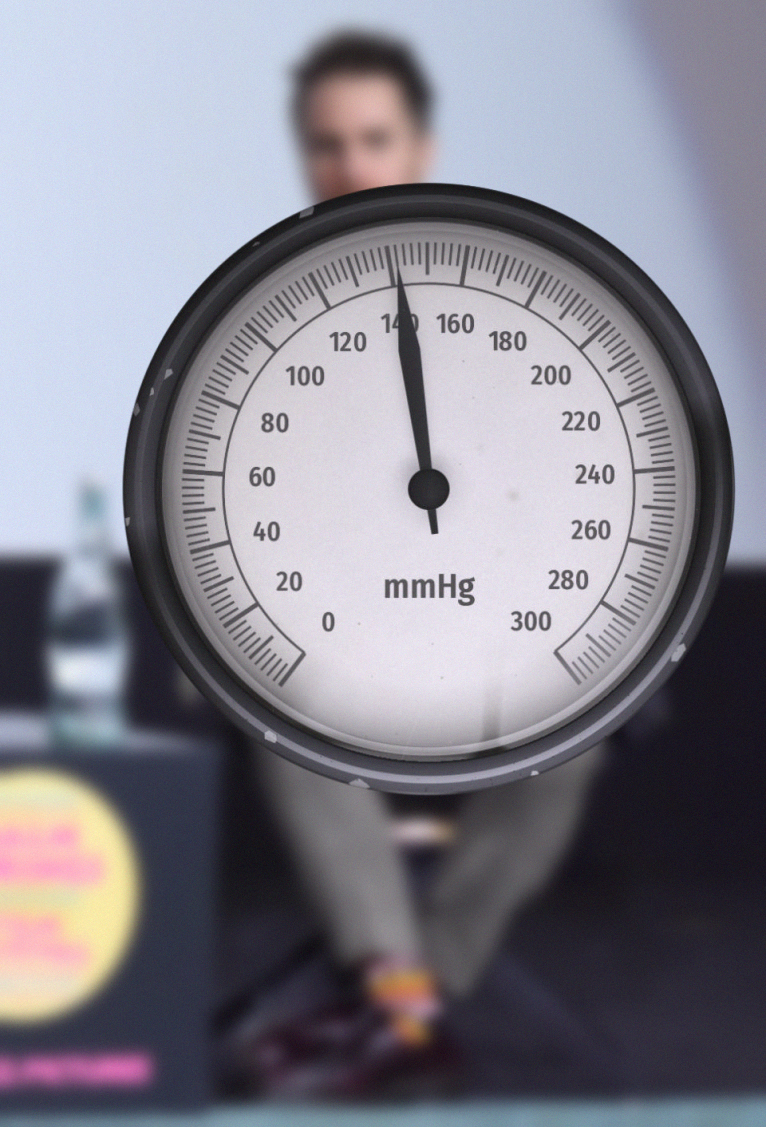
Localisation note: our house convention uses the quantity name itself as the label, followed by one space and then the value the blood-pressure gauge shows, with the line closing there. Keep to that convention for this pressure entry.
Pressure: 142 mmHg
